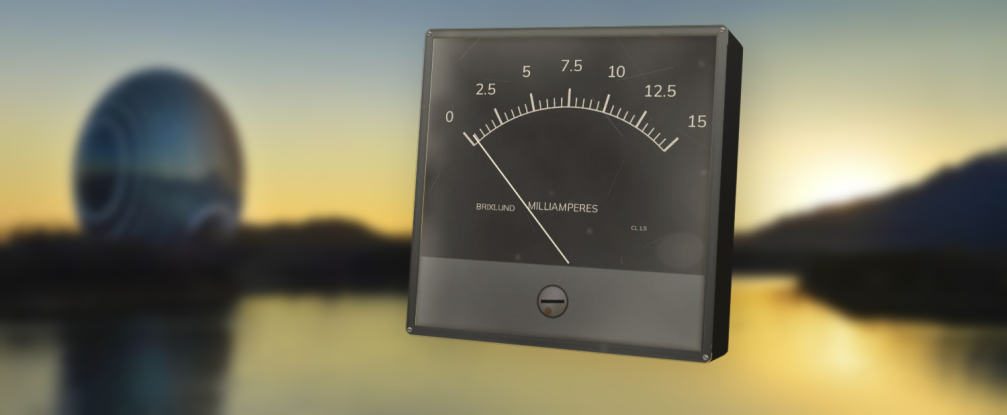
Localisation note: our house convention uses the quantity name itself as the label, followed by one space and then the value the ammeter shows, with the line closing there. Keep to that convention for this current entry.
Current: 0.5 mA
